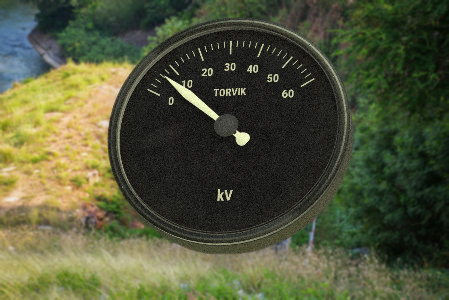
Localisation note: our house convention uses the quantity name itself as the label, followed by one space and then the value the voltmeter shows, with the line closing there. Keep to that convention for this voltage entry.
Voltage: 6 kV
